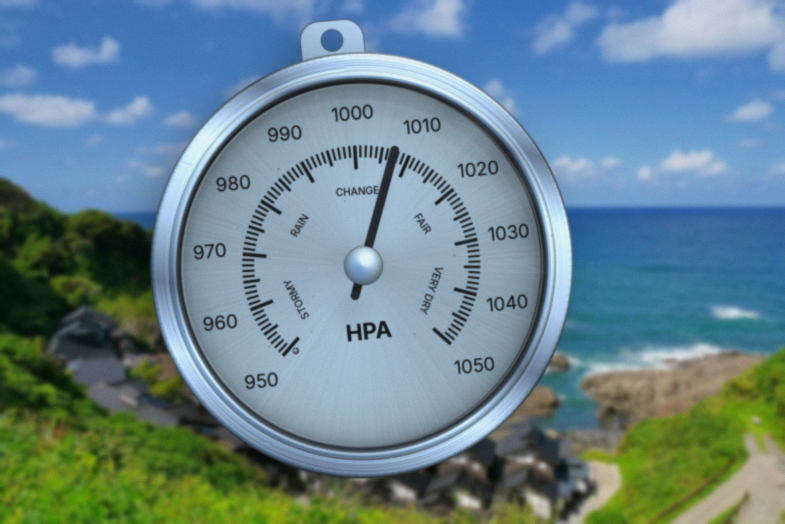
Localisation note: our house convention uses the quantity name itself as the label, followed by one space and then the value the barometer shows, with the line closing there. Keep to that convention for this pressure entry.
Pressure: 1007 hPa
